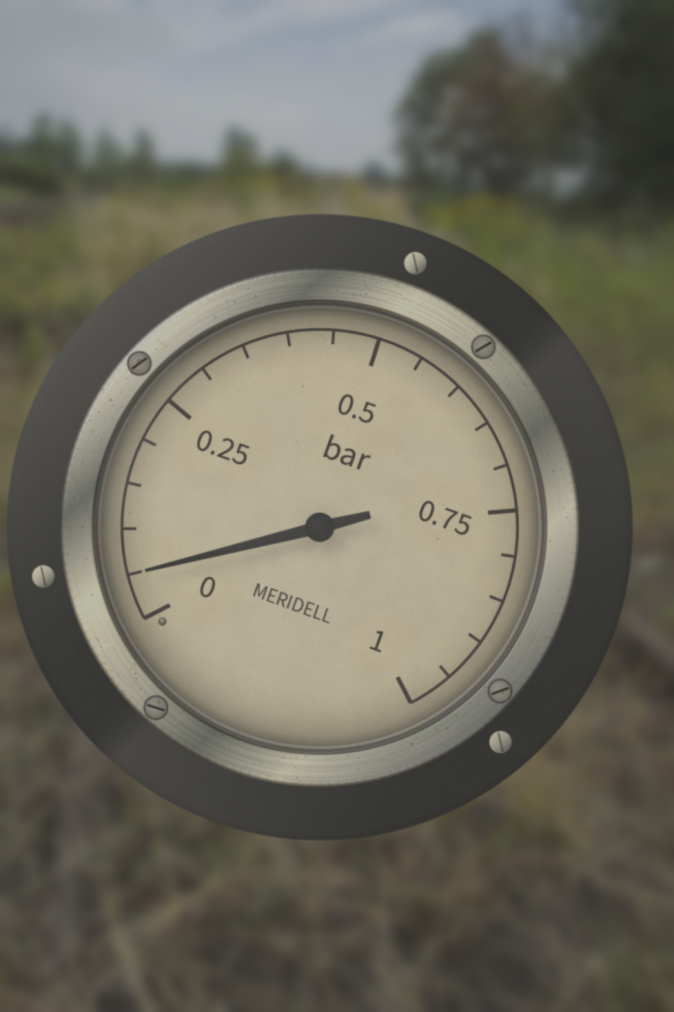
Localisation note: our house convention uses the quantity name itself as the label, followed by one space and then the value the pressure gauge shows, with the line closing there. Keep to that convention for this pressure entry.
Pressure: 0.05 bar
